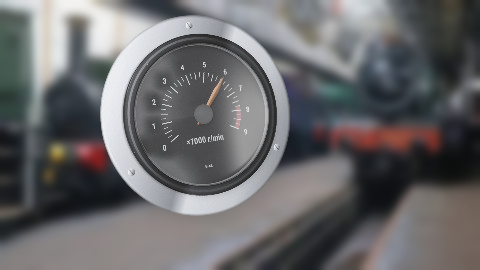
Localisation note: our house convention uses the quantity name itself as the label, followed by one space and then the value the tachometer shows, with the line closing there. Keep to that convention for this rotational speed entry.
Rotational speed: 6000 rpm
